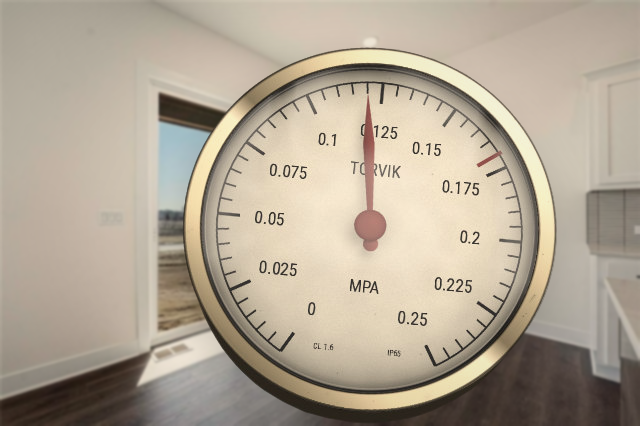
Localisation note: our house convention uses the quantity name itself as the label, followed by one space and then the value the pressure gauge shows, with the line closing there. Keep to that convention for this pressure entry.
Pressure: 0.12 MPa
